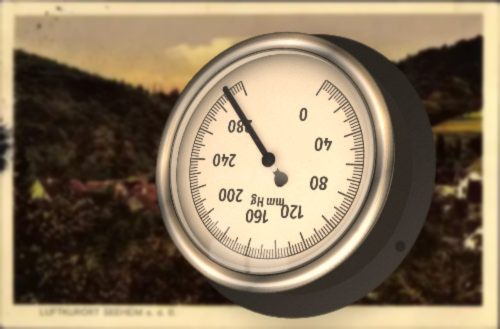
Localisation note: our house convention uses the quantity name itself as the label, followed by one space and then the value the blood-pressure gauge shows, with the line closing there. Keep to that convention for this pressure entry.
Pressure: 290 mmHg
